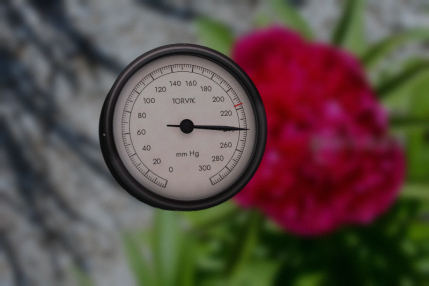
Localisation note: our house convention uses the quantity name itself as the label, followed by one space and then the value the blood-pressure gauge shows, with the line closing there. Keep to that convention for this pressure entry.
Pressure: 240 mmHg
